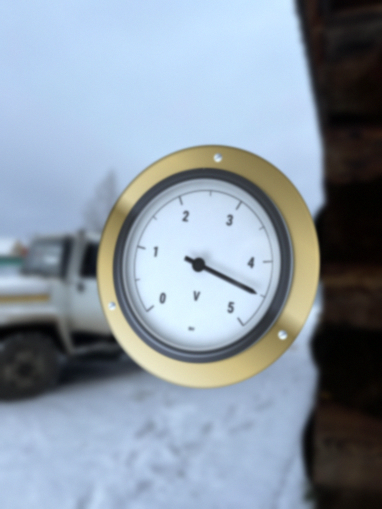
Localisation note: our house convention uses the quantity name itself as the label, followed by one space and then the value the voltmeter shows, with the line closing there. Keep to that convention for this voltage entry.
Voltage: 4.5 V
